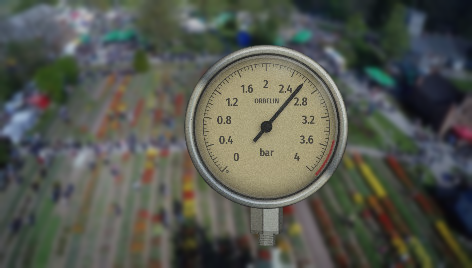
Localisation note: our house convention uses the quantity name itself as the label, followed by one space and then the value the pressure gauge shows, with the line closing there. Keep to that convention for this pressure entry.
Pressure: 2.6 bar
